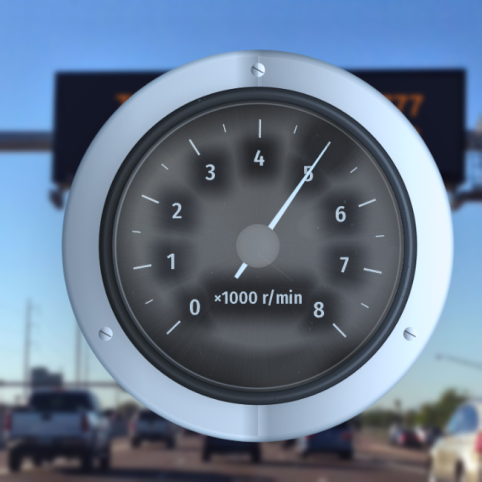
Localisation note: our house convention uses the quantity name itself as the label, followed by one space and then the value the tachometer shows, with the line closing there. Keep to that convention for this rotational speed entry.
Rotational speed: 5000 rpm
